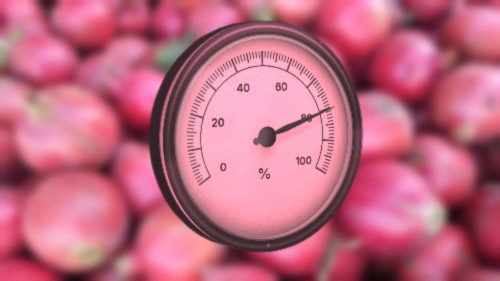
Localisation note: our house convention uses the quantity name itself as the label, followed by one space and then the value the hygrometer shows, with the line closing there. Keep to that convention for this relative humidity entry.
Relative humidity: 80 %
